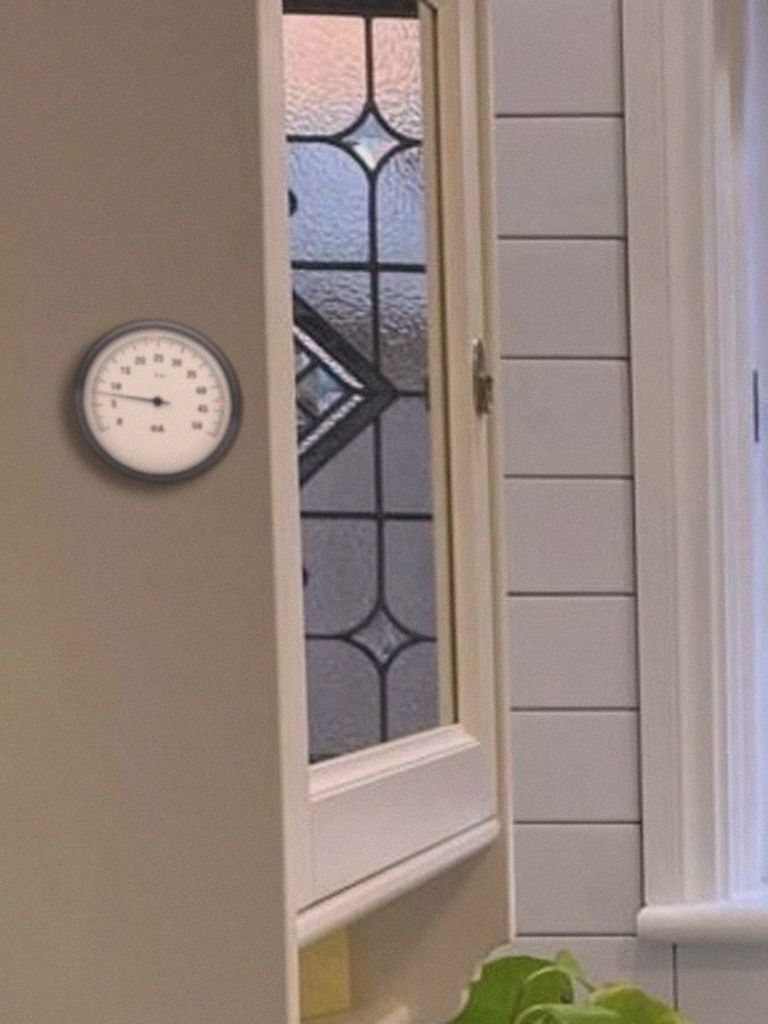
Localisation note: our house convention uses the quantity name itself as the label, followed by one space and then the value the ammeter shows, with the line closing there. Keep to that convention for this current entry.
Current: 7.5 mA
